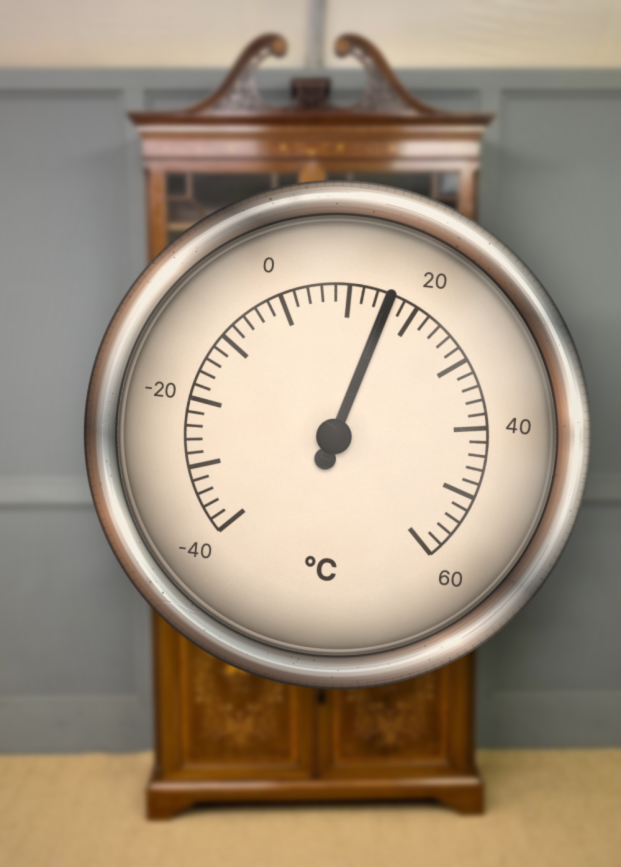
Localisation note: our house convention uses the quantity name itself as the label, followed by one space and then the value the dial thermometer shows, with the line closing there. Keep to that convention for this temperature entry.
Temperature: 16 °C
